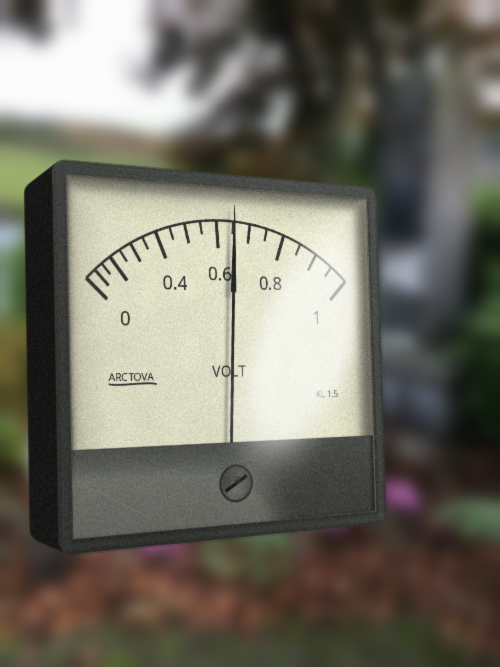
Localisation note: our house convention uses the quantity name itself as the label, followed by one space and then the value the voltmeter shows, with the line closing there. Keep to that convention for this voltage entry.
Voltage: 0.65 V
